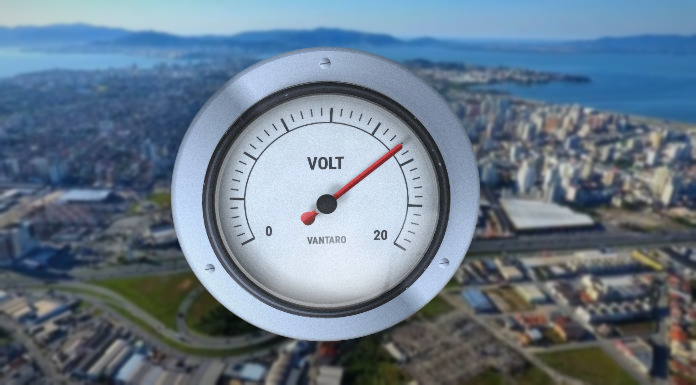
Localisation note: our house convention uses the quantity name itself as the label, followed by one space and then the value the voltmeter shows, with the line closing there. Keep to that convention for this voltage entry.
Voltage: 14 V
